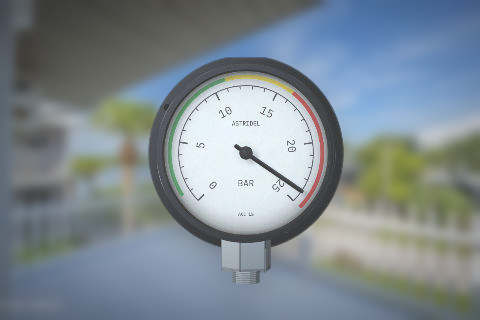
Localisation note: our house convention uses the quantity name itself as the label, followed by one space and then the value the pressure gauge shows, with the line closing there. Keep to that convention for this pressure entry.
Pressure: 24 bar
